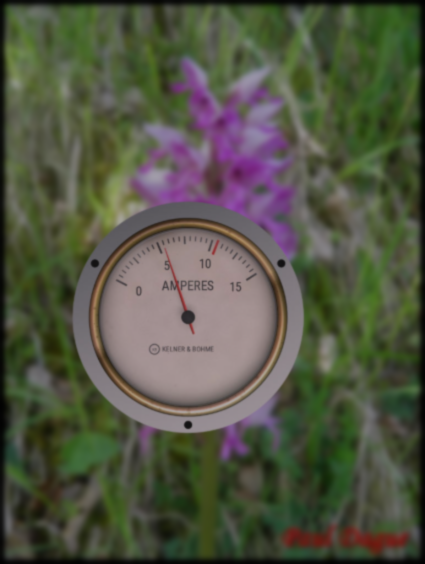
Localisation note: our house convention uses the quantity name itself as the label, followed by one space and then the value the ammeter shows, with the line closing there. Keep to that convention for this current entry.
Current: 5.5 A
